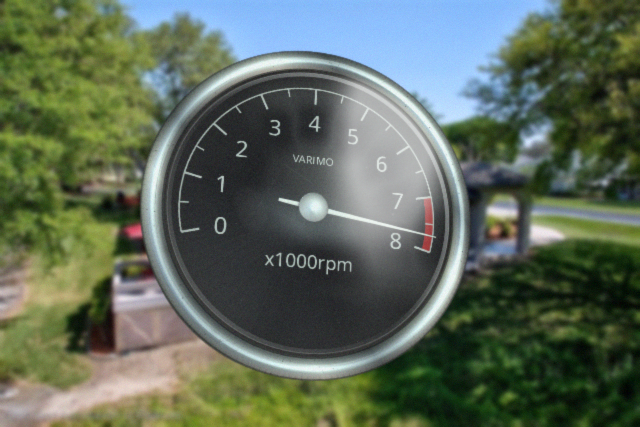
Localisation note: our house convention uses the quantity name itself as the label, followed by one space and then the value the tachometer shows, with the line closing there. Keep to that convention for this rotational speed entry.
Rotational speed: 7750 rpm
